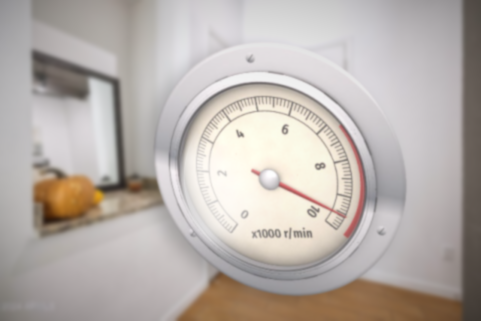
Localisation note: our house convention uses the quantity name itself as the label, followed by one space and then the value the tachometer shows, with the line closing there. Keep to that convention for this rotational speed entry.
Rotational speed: 9500 rpm
